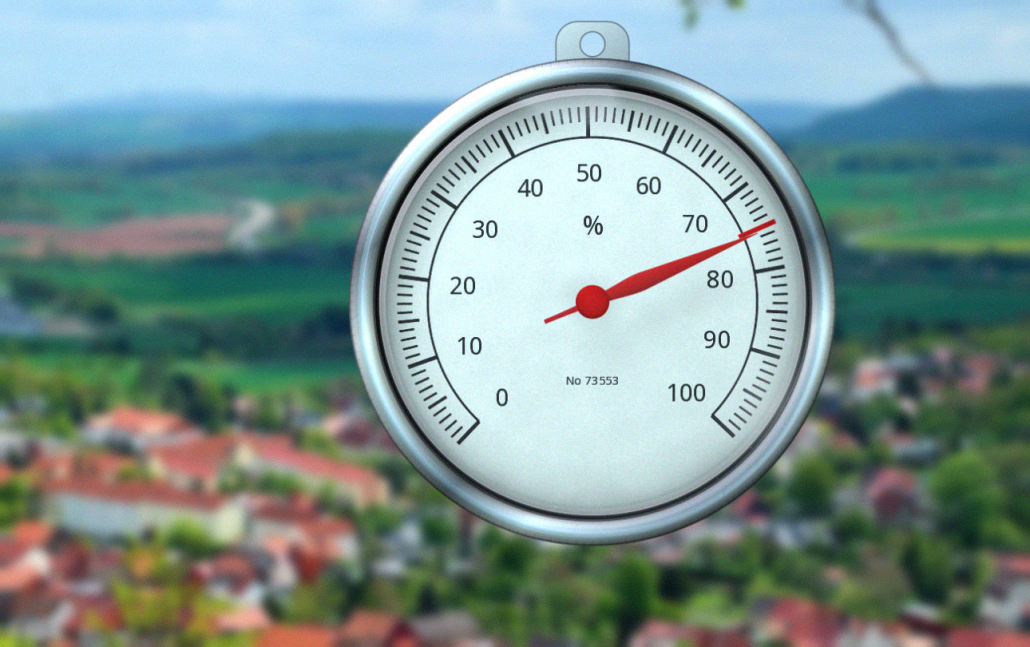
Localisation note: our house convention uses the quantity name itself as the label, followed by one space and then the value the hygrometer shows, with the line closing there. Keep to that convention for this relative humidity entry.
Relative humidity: 75.5 %
